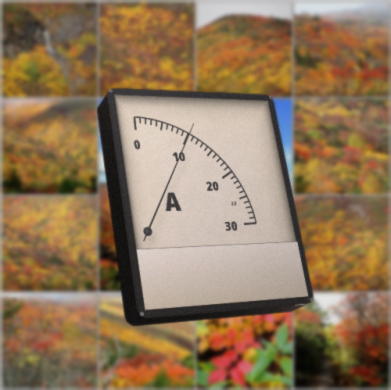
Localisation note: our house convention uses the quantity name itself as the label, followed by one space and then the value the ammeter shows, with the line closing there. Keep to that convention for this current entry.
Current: 10 A
